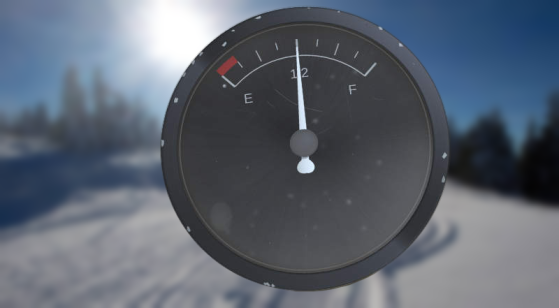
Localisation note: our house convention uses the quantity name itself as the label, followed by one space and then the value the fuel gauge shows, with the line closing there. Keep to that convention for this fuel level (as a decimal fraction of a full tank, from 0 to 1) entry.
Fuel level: 0.5
